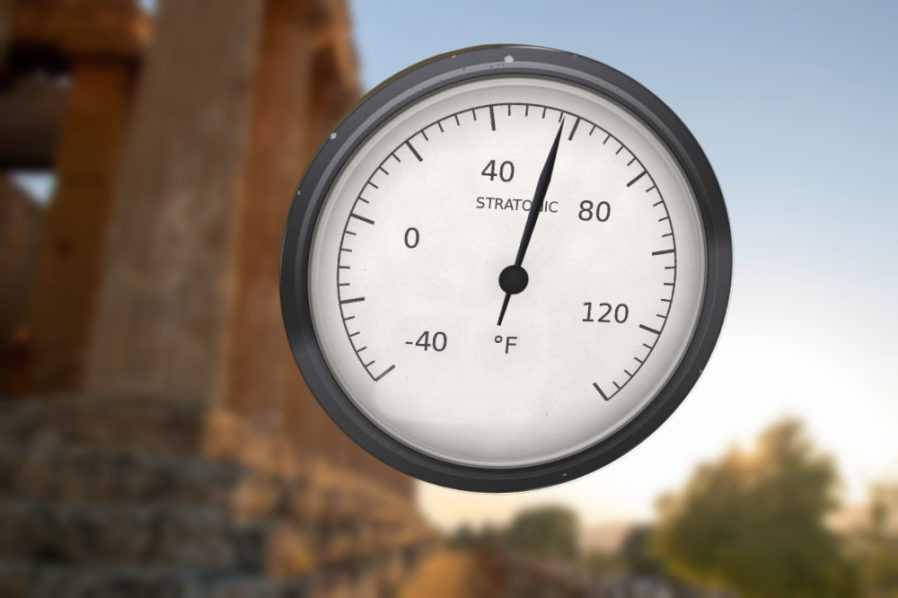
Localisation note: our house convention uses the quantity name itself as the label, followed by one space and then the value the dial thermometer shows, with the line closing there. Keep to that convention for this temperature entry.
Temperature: 56 °F
